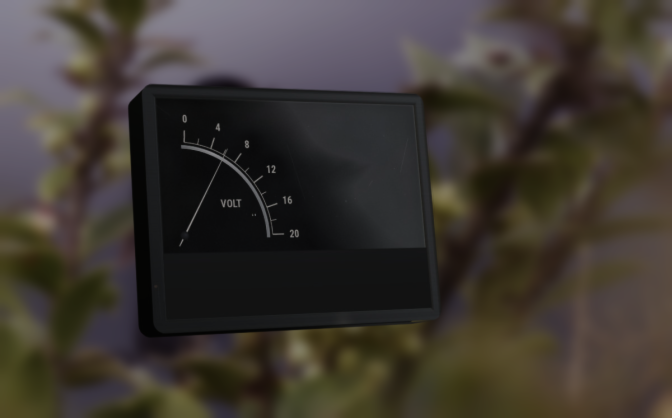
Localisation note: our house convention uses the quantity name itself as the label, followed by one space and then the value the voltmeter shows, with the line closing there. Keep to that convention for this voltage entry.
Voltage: 6 V
